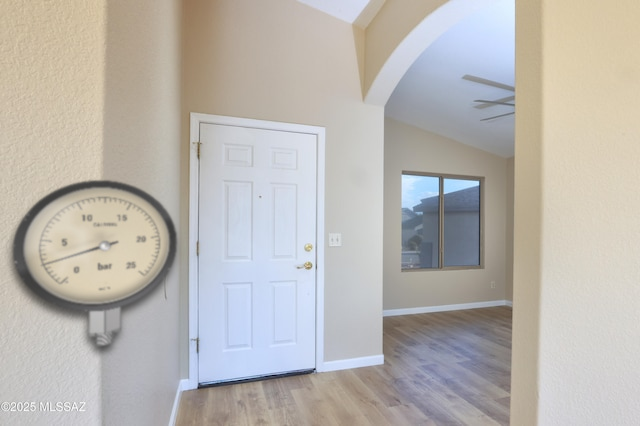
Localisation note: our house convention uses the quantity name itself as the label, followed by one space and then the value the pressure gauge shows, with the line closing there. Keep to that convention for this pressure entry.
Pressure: 2.5 bar
